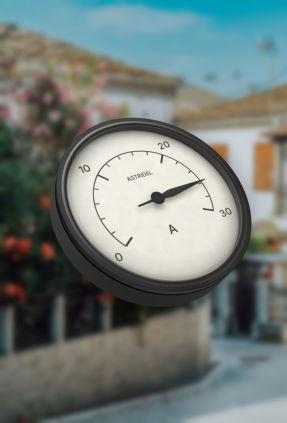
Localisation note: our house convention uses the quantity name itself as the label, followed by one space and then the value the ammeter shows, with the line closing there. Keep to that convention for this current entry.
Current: 26 A
